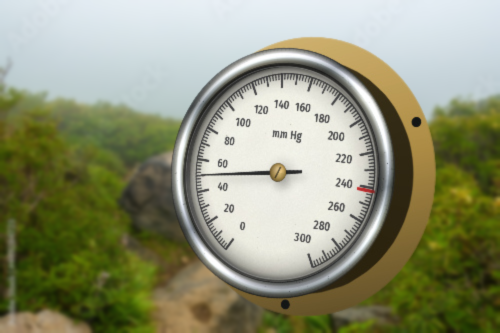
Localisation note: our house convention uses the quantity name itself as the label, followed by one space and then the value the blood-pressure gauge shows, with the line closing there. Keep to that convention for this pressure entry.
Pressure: 50 mmHg
